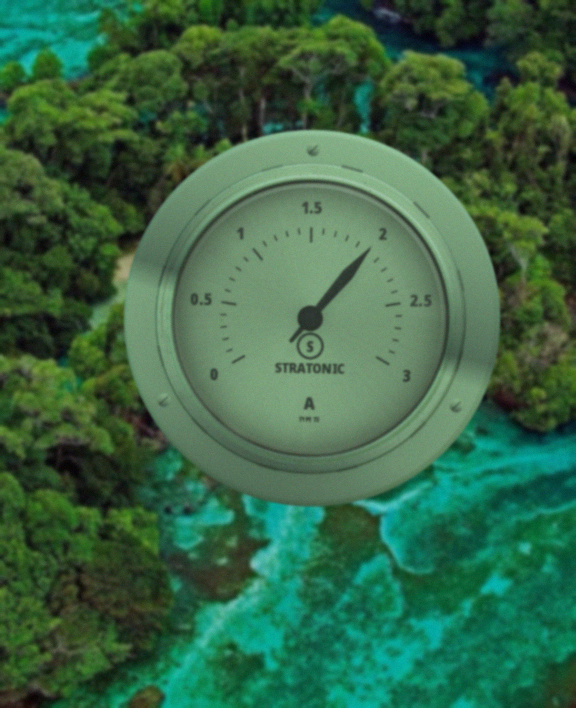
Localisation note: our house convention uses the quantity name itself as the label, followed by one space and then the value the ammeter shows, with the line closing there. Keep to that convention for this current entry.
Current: 2 A
